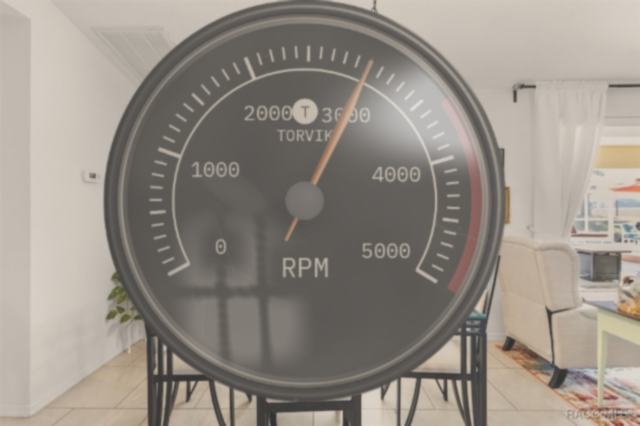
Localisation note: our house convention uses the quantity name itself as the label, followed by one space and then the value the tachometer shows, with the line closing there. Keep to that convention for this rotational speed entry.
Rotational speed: 3000 rpm
